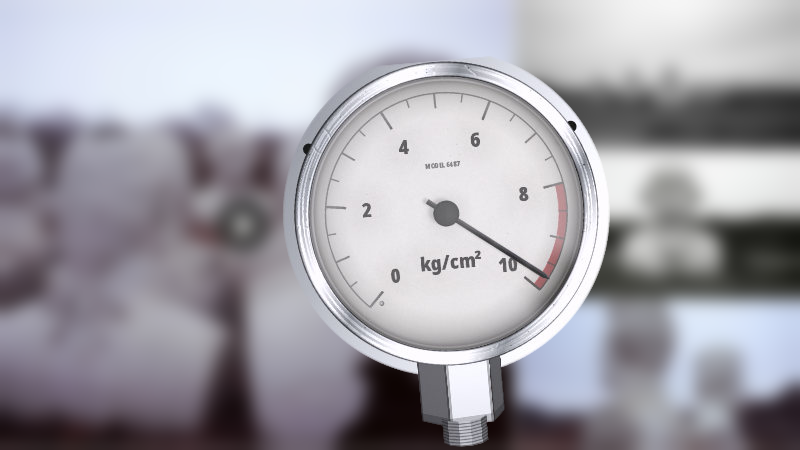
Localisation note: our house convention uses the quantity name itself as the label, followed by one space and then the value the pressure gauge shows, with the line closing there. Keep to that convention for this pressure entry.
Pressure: 9.75 kg/cm²
